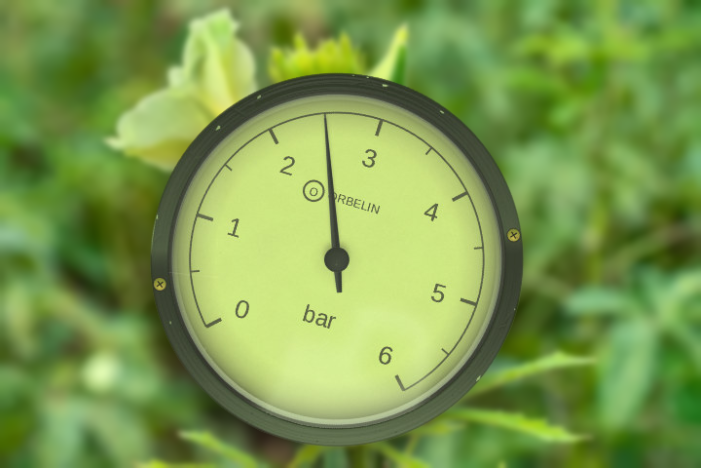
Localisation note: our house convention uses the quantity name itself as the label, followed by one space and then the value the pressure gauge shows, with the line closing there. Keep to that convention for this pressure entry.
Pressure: 2.5 bar
